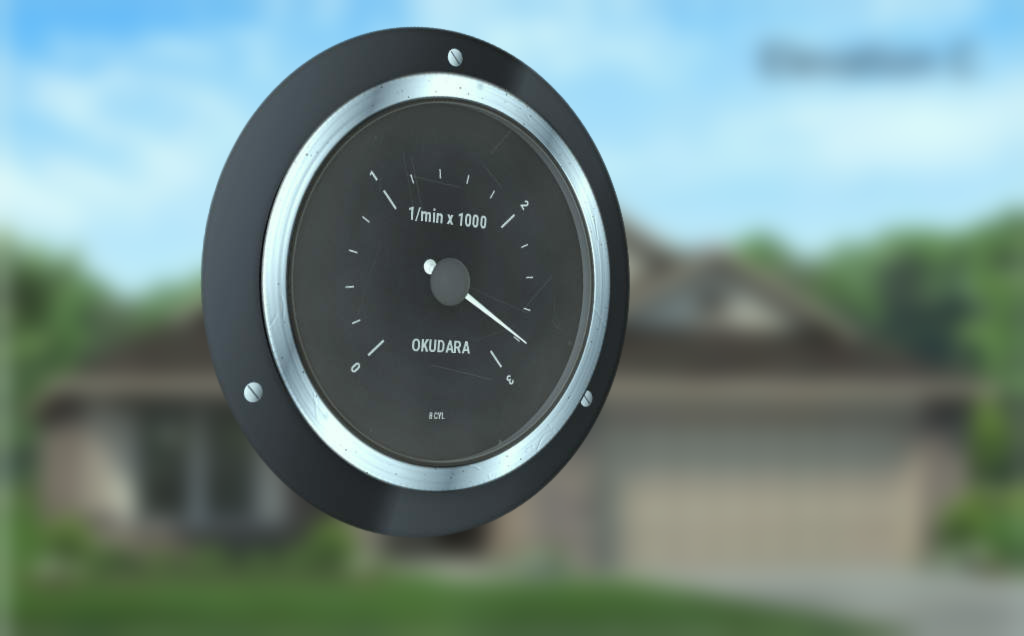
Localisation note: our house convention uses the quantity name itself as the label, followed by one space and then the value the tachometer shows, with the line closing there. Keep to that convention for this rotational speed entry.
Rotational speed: 2800 rpm
